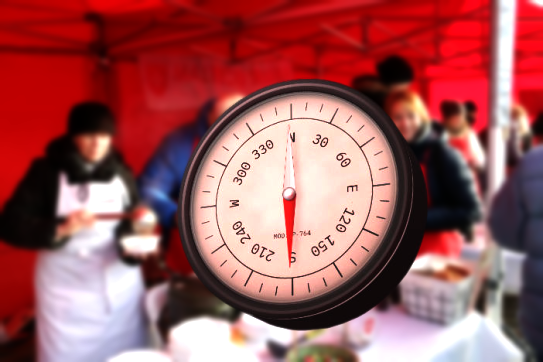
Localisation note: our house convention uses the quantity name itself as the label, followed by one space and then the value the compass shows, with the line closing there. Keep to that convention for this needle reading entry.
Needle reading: 180 °
